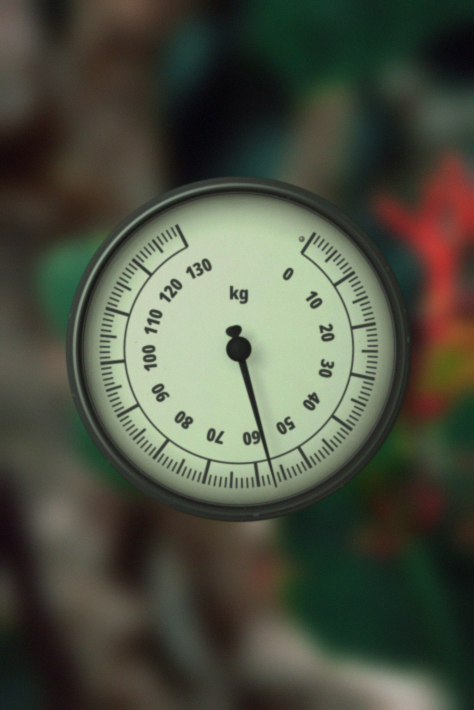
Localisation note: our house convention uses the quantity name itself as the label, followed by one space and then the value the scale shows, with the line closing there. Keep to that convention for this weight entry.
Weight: 57 kg
